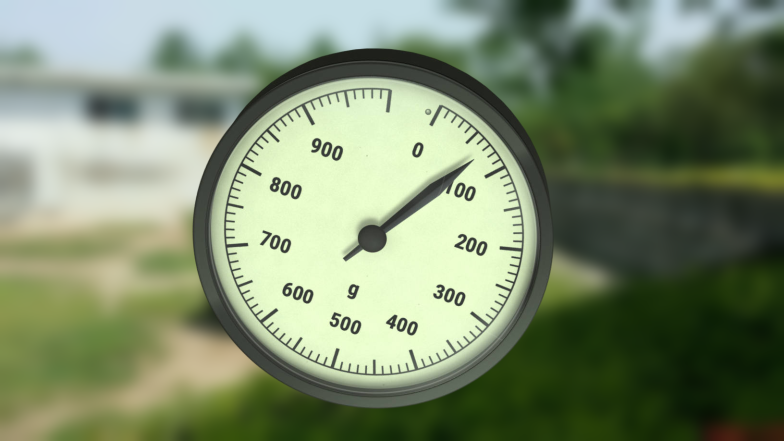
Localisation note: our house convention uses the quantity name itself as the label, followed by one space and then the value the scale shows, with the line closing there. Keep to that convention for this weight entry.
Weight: 70 g
